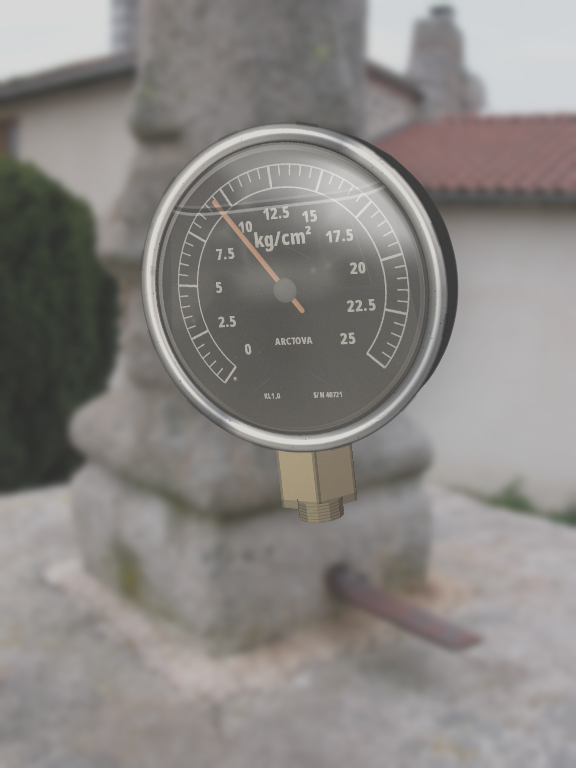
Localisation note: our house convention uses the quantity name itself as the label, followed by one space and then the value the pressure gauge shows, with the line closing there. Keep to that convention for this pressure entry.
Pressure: 9.5 kg/cm²
